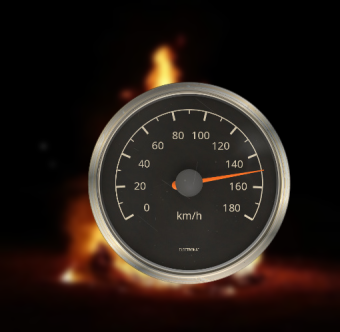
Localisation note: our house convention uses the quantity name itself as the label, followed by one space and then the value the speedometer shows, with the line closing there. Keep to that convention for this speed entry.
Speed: 150 km/h
